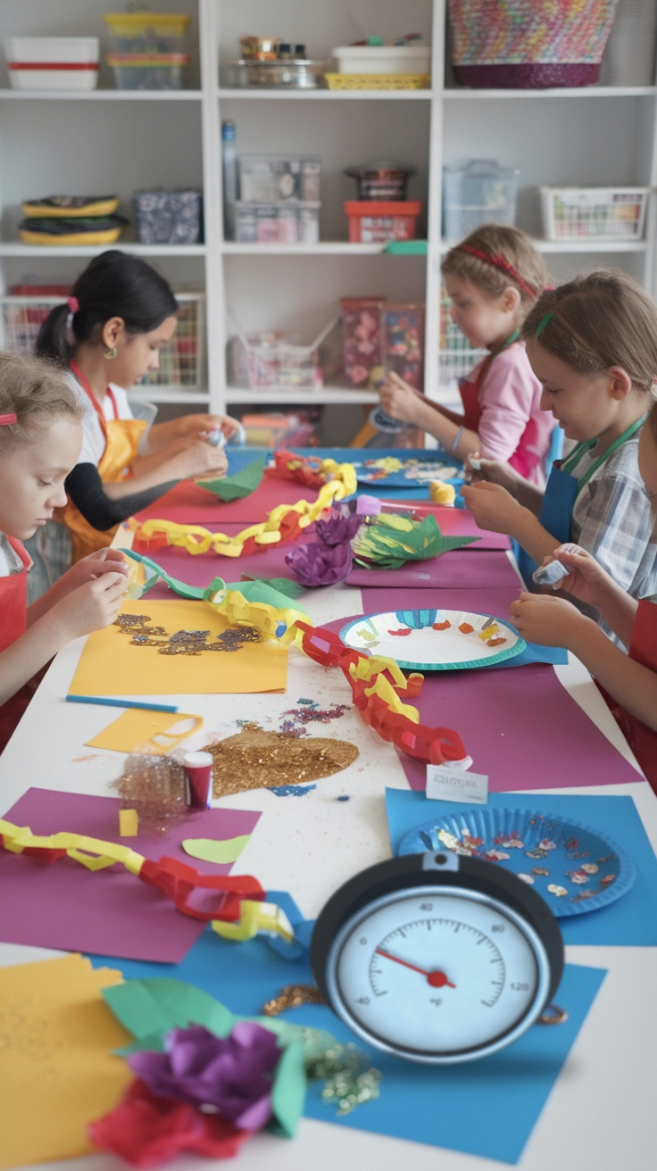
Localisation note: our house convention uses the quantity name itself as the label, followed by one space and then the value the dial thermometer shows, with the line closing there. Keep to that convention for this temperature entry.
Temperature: 0 °F
